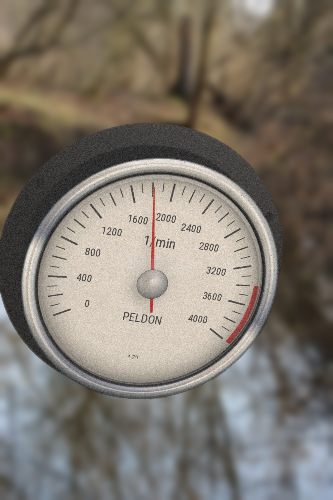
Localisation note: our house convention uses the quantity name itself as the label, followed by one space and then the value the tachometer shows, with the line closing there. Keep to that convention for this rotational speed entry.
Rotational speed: 1800 rpm
